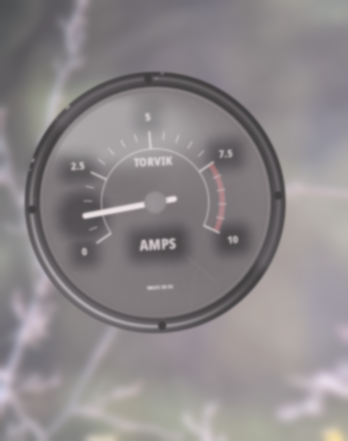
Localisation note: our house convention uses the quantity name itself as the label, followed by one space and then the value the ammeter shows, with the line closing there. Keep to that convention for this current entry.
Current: 1 A
